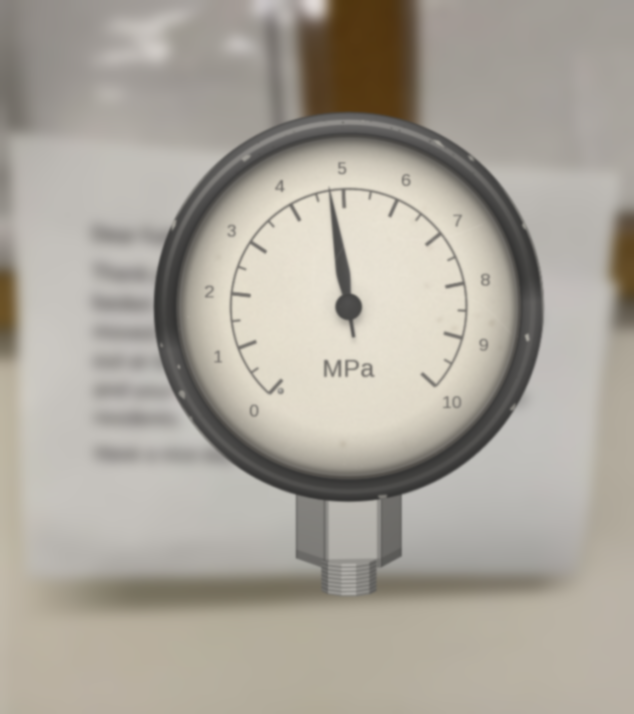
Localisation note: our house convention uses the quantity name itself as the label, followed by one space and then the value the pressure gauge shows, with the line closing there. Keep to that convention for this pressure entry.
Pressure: 4.75 MPa
